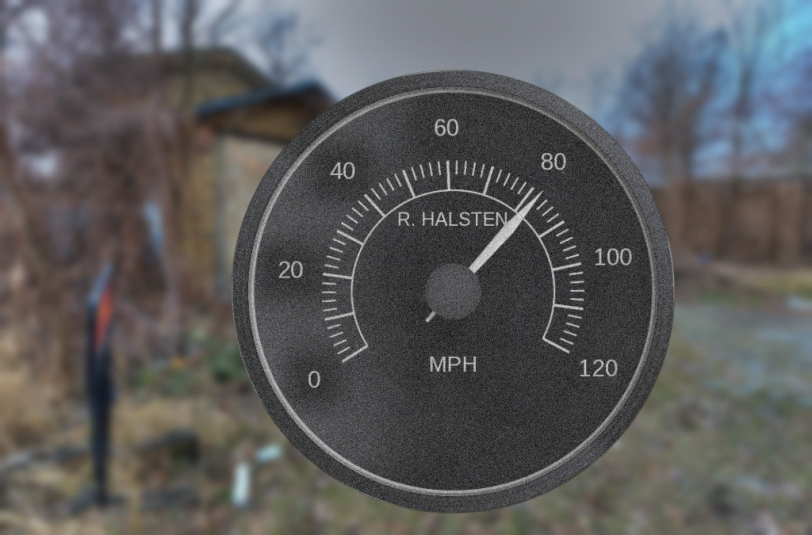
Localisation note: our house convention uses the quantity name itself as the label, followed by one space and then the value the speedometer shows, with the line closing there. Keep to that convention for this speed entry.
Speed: 82 mph
